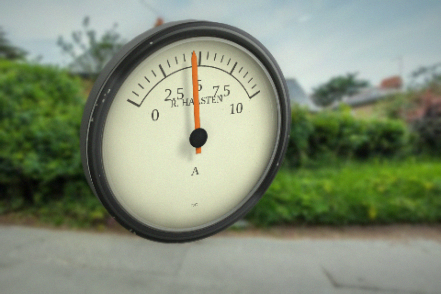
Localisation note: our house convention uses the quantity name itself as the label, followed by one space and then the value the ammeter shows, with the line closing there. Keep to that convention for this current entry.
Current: 4.5 A
